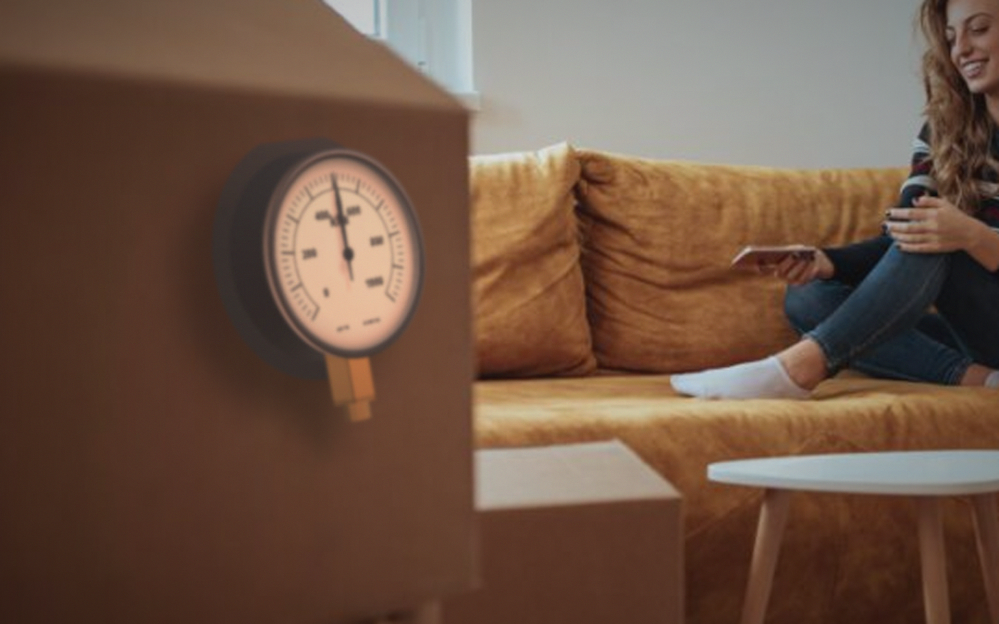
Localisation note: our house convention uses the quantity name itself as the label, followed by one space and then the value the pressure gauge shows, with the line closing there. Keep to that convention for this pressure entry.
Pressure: 500 kPa
